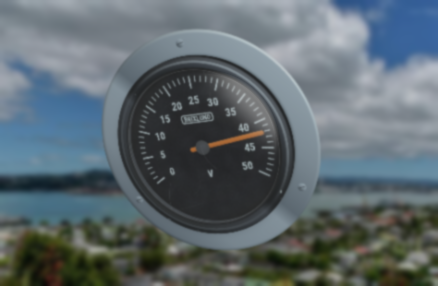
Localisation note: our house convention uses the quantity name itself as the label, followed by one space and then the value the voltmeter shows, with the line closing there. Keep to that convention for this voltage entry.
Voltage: 42 V
